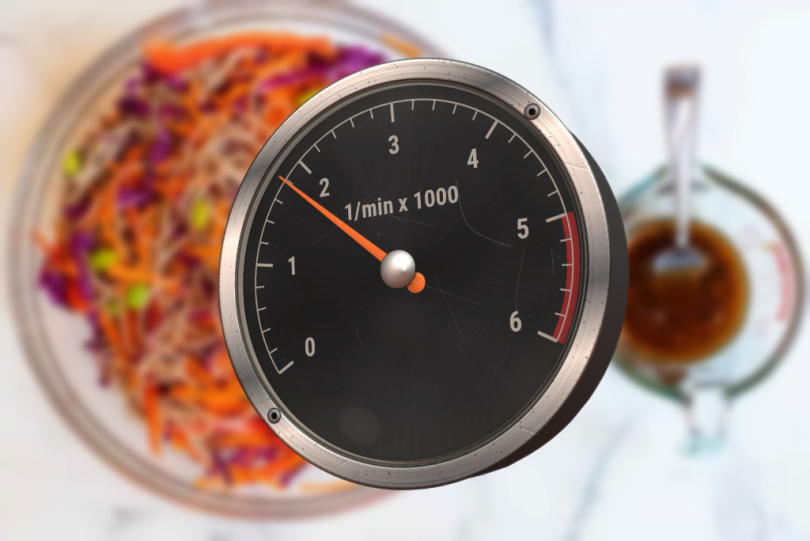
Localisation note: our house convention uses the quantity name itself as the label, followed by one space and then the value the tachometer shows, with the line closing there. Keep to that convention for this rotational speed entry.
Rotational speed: 1800 rpm
